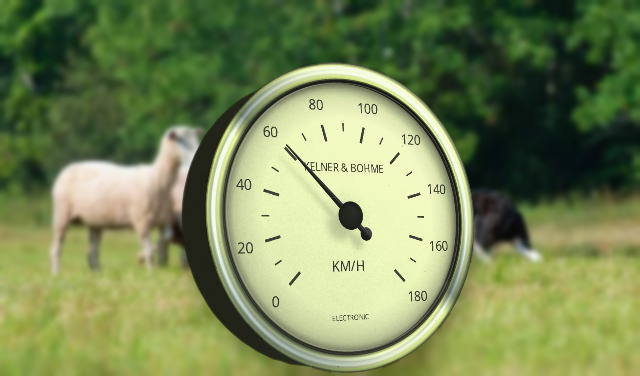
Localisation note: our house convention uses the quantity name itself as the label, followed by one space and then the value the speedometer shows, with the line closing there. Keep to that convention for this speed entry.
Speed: 60 km/h
